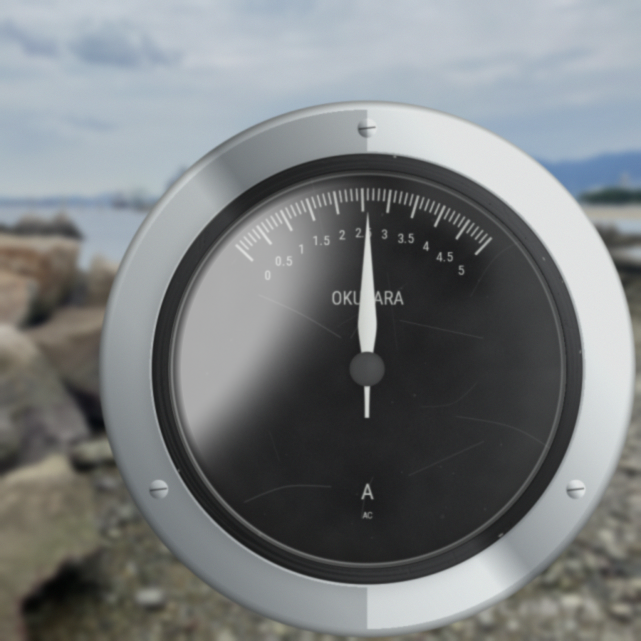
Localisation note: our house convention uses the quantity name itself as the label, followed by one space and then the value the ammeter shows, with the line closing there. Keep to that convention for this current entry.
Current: 2.6 A
